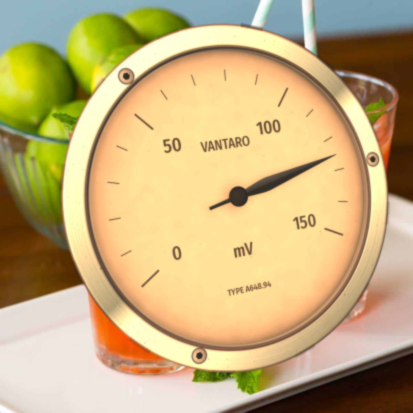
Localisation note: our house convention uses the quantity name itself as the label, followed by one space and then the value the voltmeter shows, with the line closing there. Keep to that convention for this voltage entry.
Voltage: 125 mV
